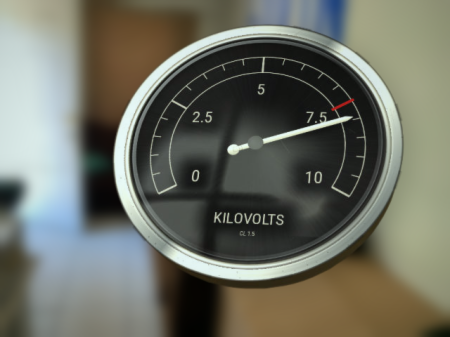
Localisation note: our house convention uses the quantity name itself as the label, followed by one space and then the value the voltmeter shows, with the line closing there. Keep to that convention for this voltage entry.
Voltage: 8 kV
